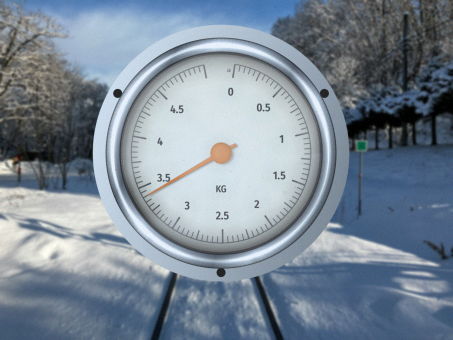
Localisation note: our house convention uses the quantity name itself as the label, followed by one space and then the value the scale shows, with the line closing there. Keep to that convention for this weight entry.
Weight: 3.4 kg
